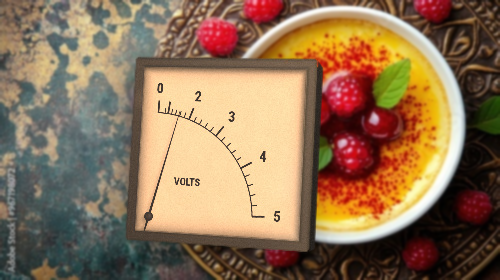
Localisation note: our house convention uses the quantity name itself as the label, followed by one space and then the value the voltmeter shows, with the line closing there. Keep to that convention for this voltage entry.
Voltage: 1.6 V
